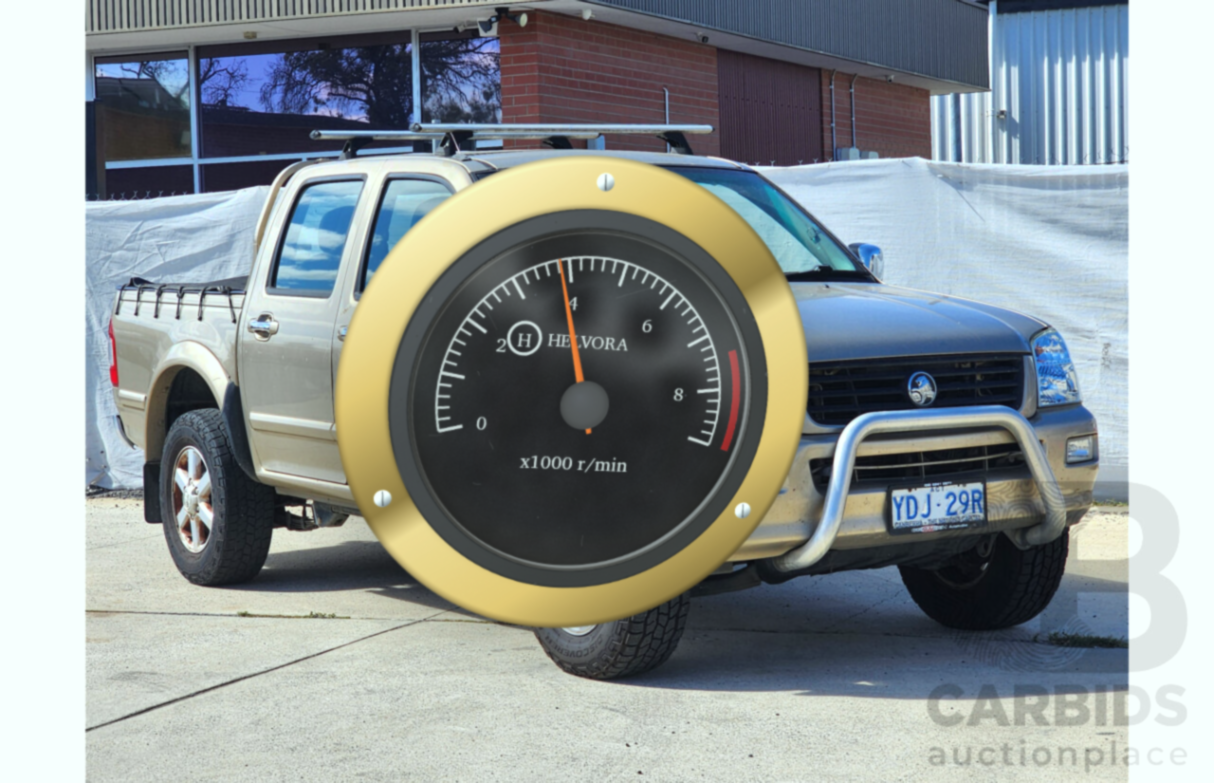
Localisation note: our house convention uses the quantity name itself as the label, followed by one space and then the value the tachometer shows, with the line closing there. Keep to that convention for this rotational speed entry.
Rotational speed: 3800 rpm
